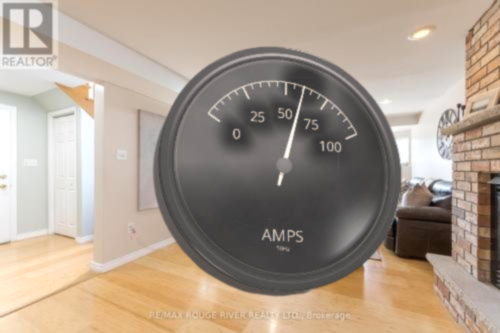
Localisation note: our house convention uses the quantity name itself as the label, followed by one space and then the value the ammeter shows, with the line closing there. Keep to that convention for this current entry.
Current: 60 A
